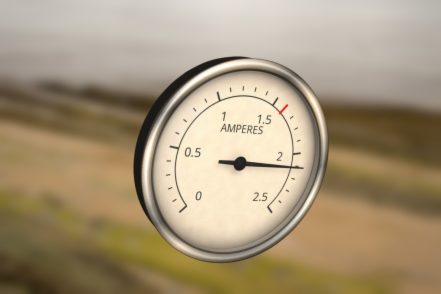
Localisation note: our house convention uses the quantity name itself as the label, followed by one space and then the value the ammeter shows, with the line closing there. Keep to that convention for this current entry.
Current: 2.1 A
